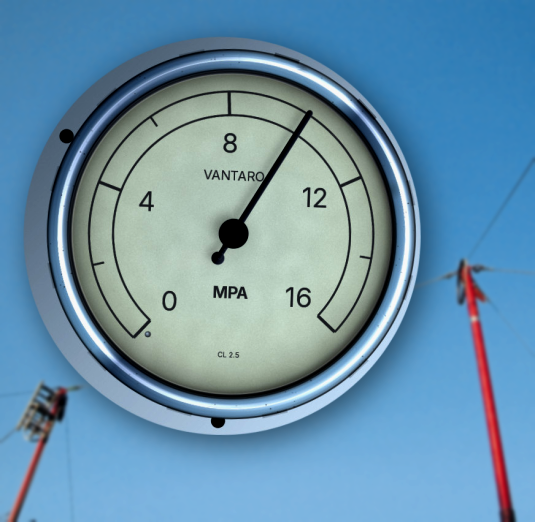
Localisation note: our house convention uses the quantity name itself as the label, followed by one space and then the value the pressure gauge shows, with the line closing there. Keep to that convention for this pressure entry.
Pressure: 10 MPa
